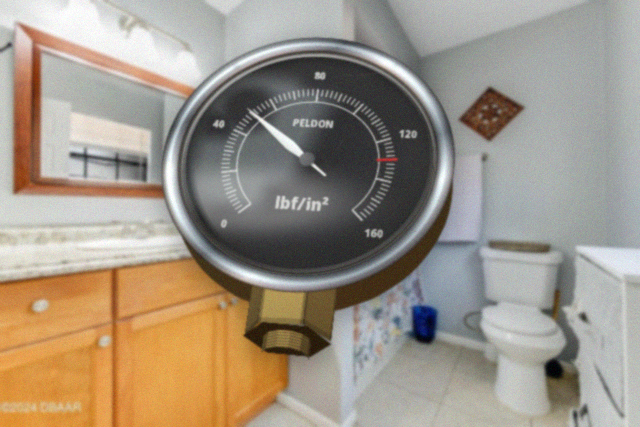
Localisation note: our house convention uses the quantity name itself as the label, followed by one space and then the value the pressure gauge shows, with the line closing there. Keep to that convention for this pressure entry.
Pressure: 50 psi
